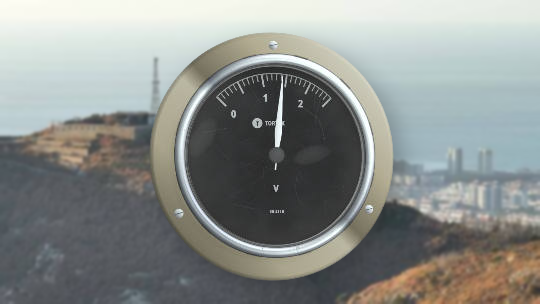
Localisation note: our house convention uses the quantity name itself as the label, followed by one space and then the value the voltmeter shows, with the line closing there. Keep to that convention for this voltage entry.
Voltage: 1.4 V
